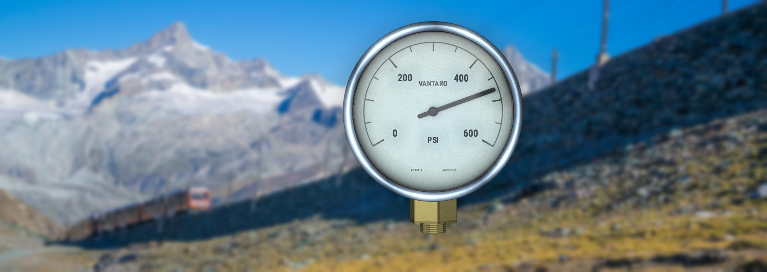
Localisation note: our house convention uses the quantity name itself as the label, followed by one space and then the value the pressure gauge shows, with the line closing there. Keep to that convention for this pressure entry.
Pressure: 475 psi
